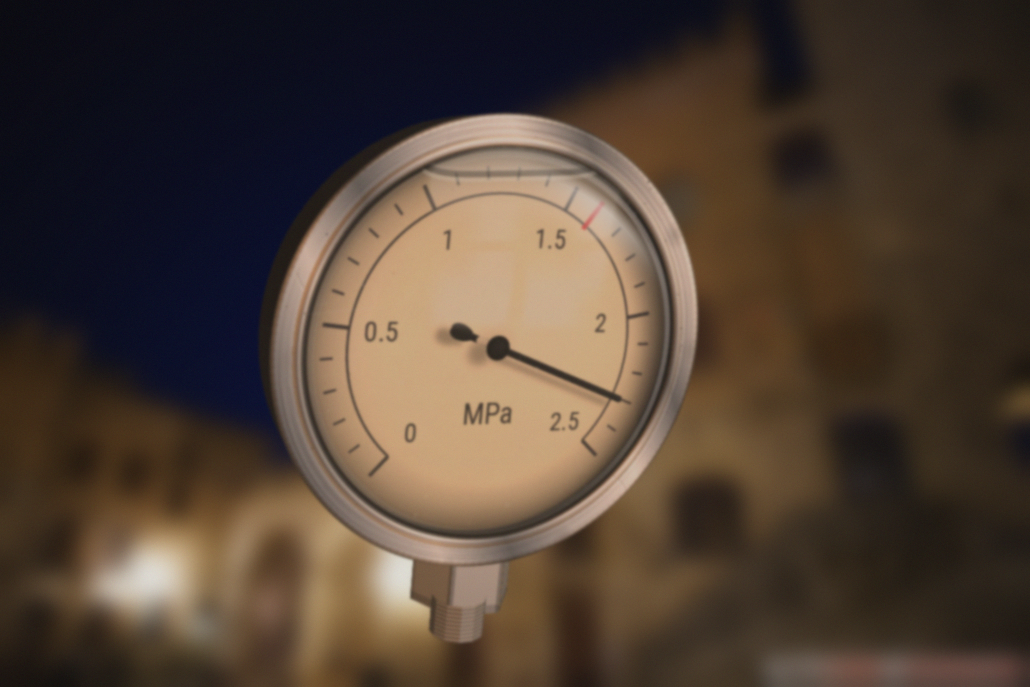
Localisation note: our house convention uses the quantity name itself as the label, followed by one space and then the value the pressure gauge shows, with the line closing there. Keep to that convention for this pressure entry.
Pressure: 2.3 MPa
